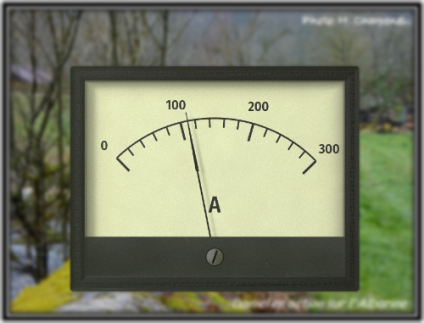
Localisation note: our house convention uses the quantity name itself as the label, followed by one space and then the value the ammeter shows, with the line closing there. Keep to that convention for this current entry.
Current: 110 A
